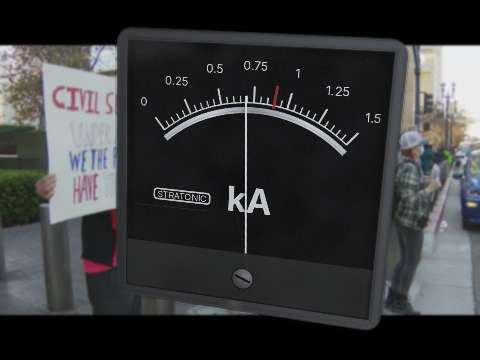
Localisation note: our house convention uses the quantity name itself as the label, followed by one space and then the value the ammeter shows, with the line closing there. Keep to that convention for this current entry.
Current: 0.7 kA
